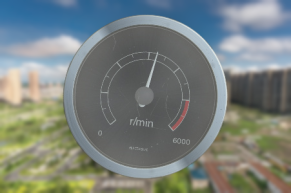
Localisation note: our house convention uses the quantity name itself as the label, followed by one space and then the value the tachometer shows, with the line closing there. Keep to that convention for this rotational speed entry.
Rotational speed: 3250 rpm
